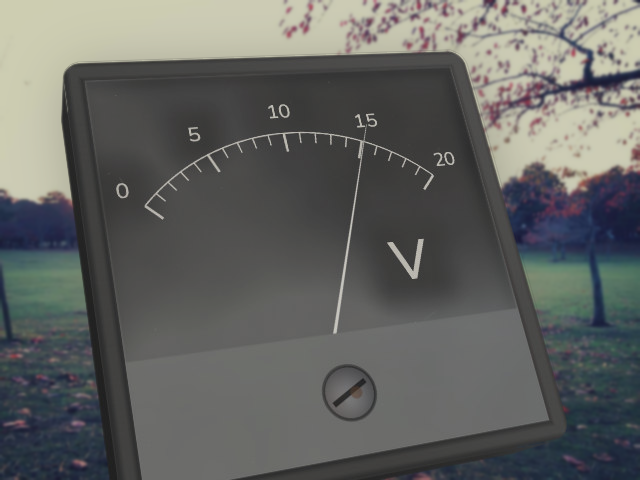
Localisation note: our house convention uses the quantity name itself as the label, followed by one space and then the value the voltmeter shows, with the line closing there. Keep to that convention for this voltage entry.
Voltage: 15 V
